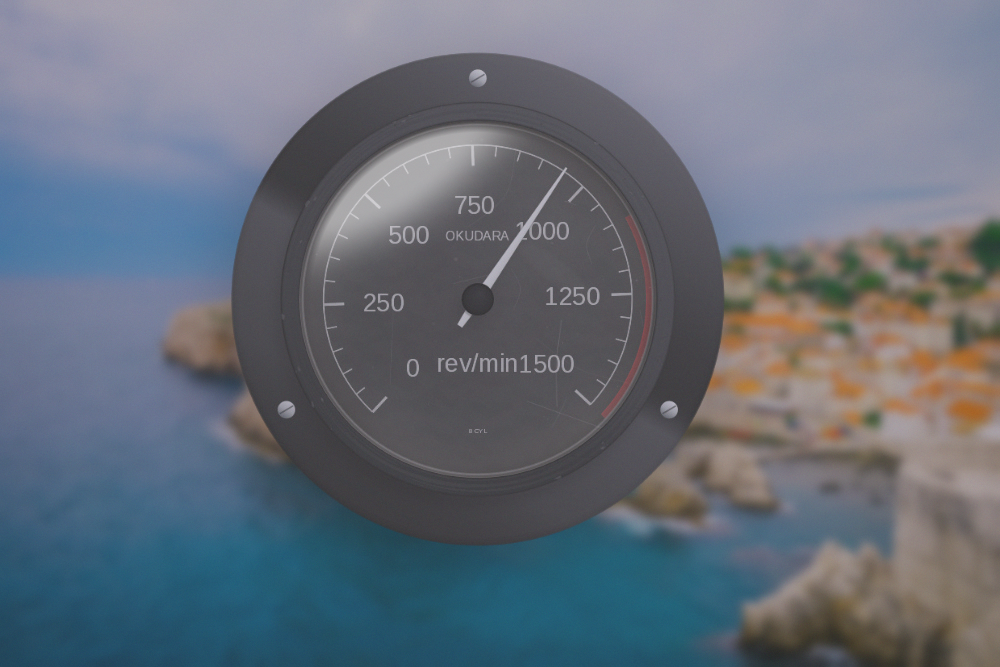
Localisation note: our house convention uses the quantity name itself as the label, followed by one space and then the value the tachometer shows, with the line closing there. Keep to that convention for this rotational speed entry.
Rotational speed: 950 rpm
